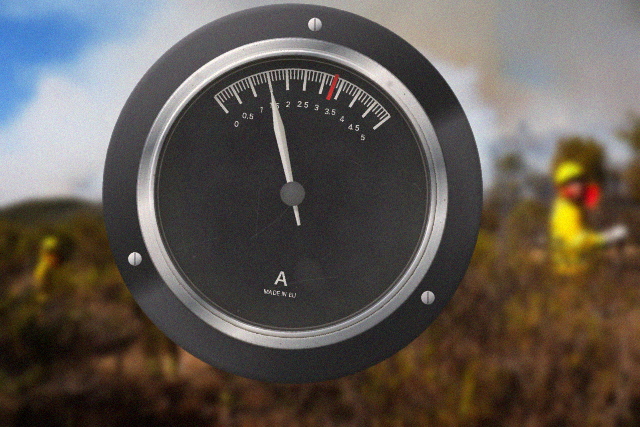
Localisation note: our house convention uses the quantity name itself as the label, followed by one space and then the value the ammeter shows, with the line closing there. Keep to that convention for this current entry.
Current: 1.5 A
